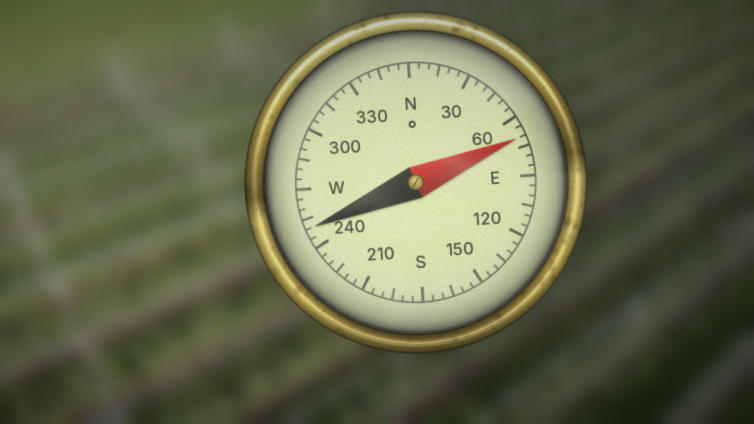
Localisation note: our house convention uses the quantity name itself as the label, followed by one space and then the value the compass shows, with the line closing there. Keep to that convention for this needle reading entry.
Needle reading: 70 °
